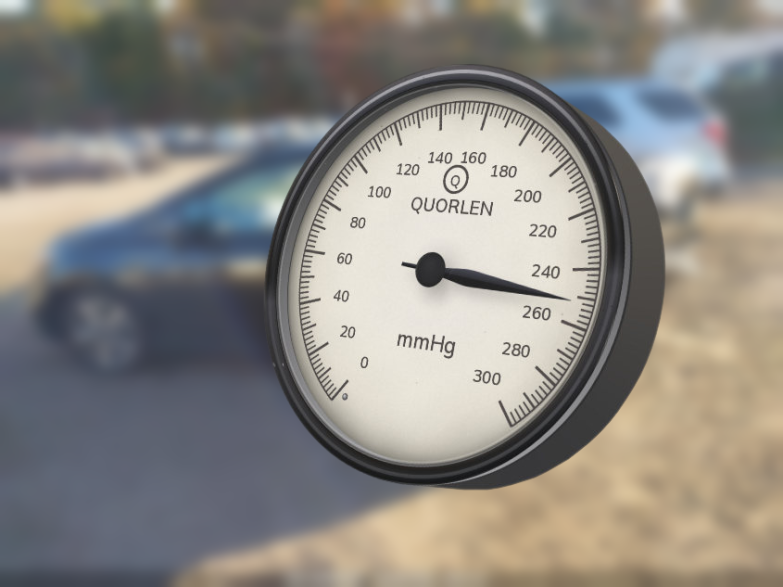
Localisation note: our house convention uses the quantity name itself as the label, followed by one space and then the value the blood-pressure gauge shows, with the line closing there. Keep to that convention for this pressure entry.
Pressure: 252 mmHg
